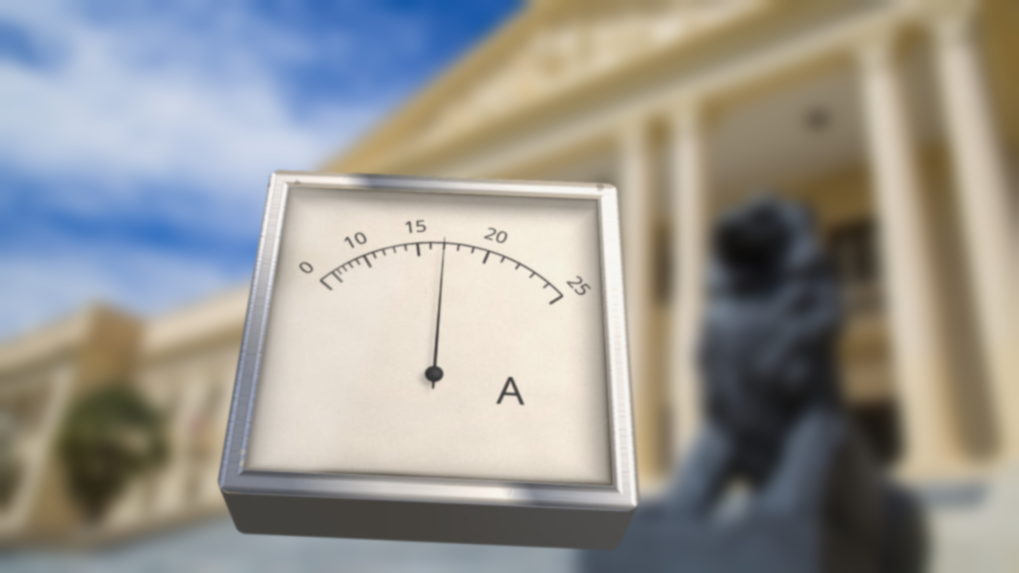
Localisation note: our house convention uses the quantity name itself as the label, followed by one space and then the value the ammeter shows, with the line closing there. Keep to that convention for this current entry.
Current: 17 A
